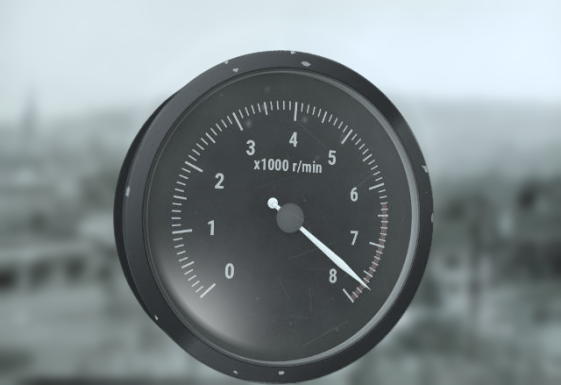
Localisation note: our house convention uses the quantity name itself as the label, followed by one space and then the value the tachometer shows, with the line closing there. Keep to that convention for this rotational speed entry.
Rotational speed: 7700 rpm
